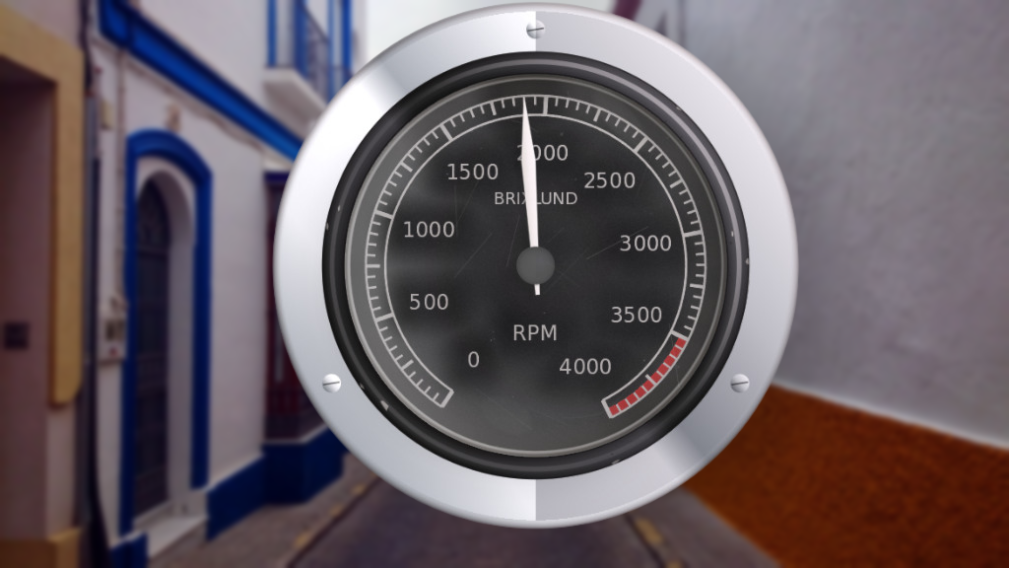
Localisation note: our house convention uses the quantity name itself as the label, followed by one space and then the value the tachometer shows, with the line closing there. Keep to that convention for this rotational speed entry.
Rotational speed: 1900 rpm
